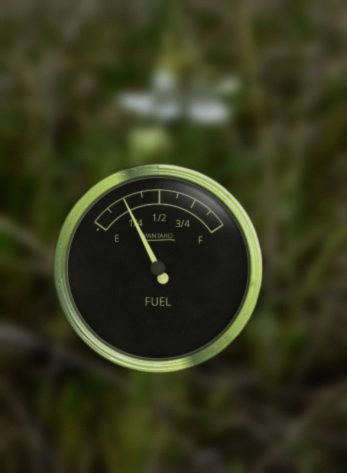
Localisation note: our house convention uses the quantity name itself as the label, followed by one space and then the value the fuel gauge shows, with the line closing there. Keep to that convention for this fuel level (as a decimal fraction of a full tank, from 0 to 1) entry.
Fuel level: 0.25
